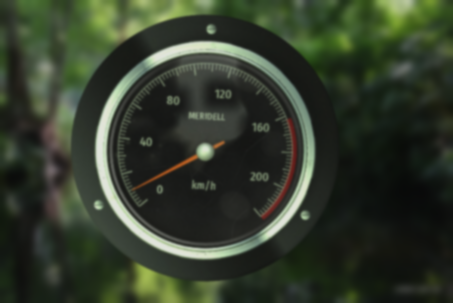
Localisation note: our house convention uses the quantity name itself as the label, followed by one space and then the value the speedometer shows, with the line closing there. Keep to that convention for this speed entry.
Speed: 10 km/h
